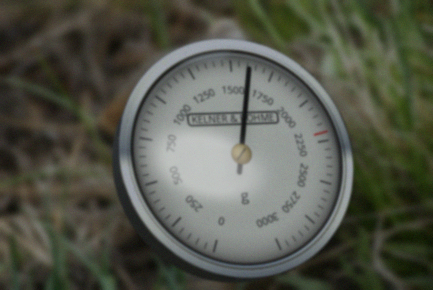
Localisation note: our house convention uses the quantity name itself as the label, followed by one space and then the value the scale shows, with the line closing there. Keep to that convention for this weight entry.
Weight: 1600 g
